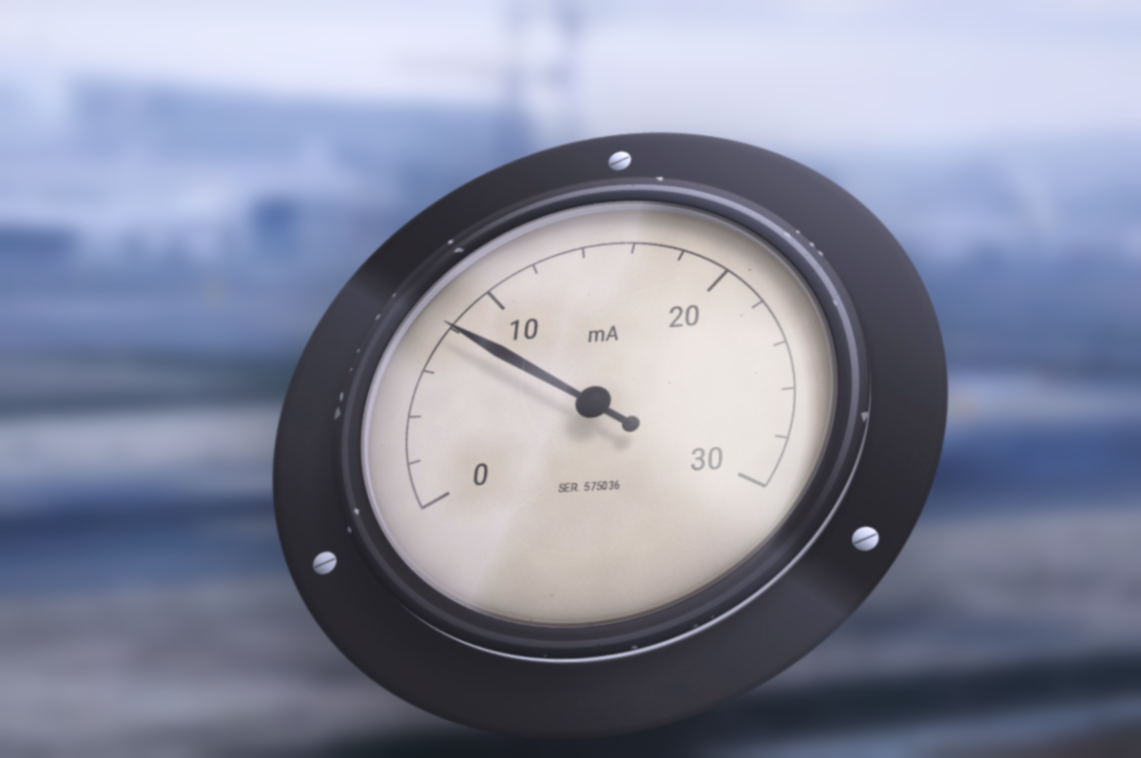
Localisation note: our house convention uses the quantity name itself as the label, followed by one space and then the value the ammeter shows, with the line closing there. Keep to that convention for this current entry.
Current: 8 mA
